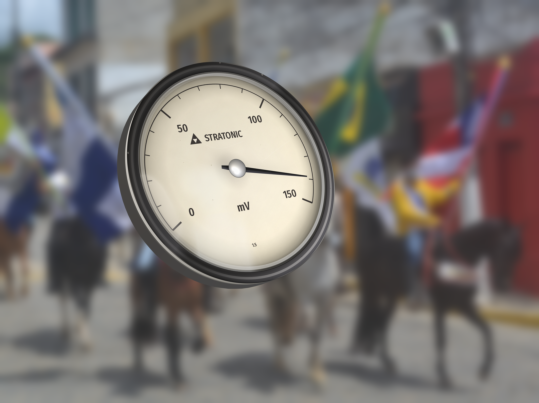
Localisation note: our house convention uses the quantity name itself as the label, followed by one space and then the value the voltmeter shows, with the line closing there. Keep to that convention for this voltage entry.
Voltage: 140 mV
